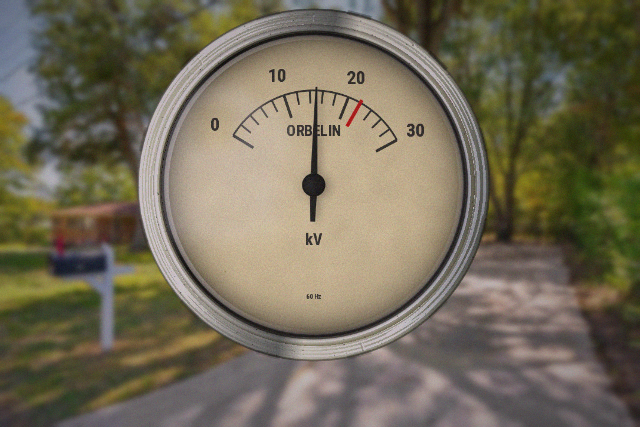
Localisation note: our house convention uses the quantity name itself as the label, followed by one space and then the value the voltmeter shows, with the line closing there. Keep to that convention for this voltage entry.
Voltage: 15 kV
